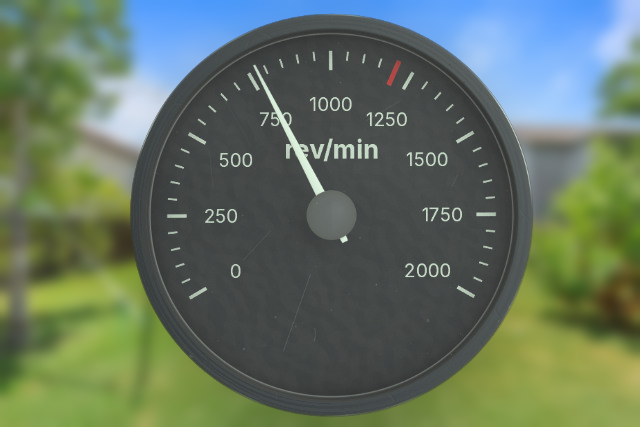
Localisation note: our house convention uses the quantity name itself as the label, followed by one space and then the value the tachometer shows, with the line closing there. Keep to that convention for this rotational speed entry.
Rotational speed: 775 rpm
